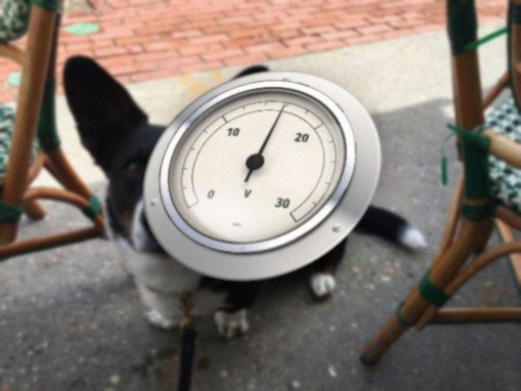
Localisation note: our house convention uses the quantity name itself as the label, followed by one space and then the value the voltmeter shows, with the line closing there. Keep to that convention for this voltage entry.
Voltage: 16 V
